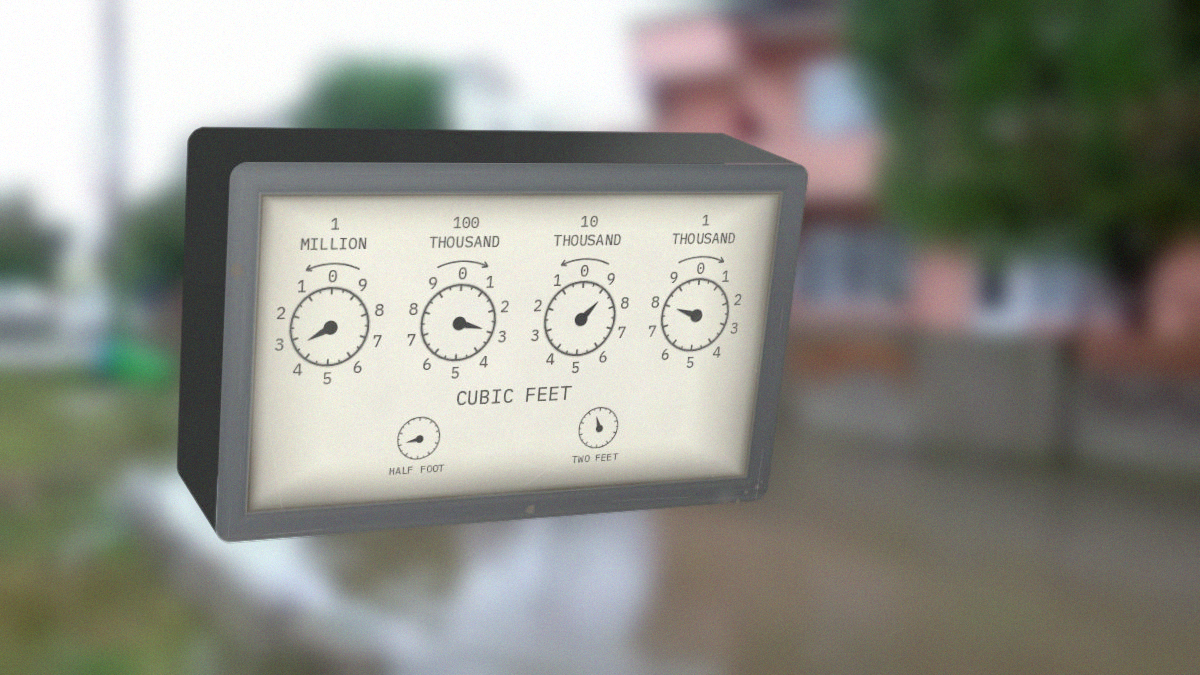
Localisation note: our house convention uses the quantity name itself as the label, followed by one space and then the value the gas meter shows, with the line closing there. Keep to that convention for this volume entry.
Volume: 328800 ft³
